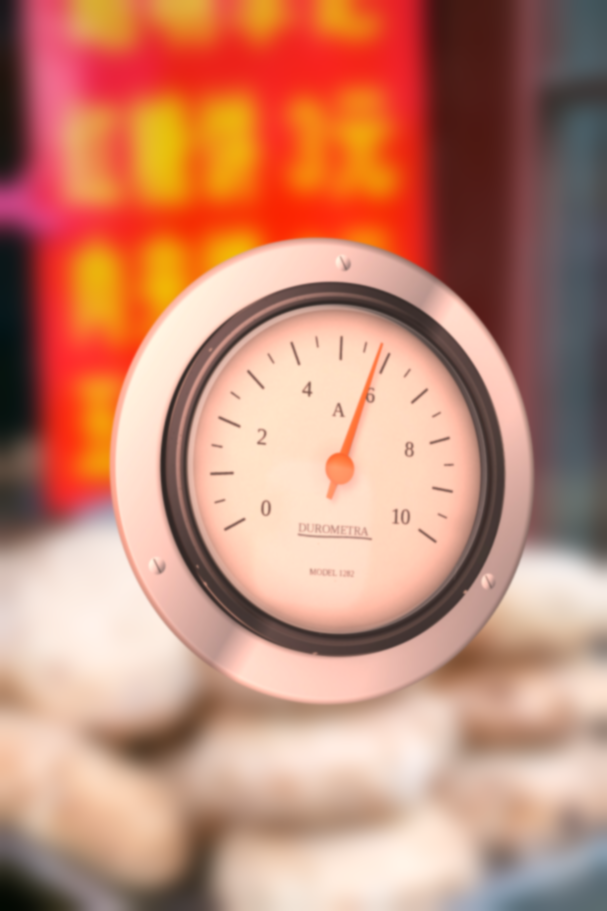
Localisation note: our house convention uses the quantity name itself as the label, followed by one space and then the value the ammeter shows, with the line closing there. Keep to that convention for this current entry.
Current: 5.75 A
